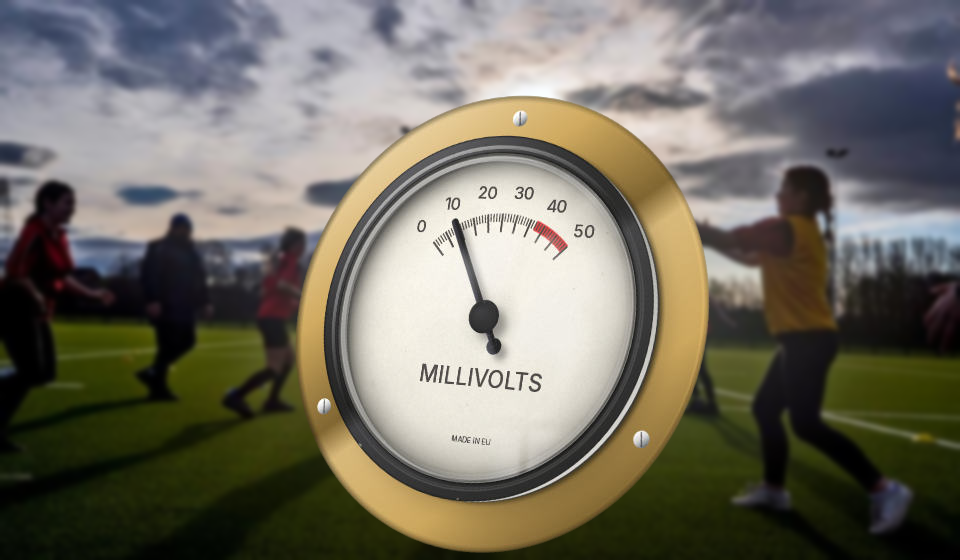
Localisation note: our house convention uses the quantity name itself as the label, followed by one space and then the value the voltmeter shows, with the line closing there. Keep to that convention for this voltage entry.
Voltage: 10 mV
